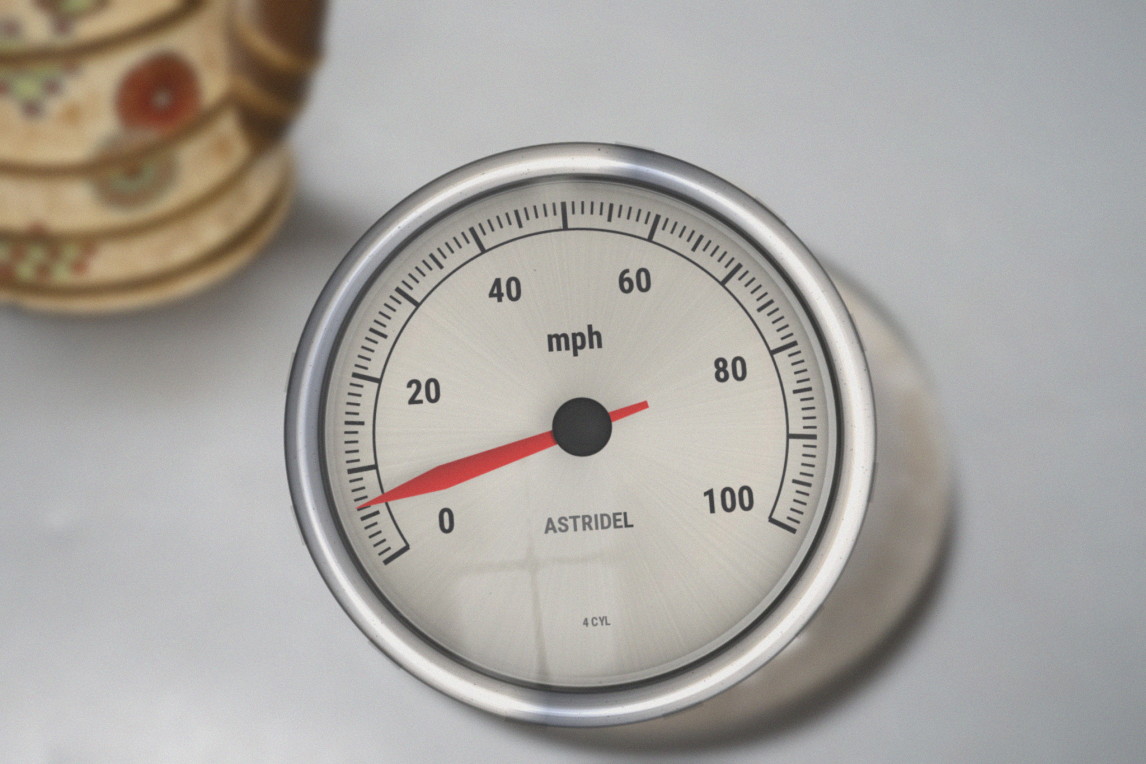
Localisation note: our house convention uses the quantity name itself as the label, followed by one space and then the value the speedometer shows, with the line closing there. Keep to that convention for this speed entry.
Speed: 6 mph
